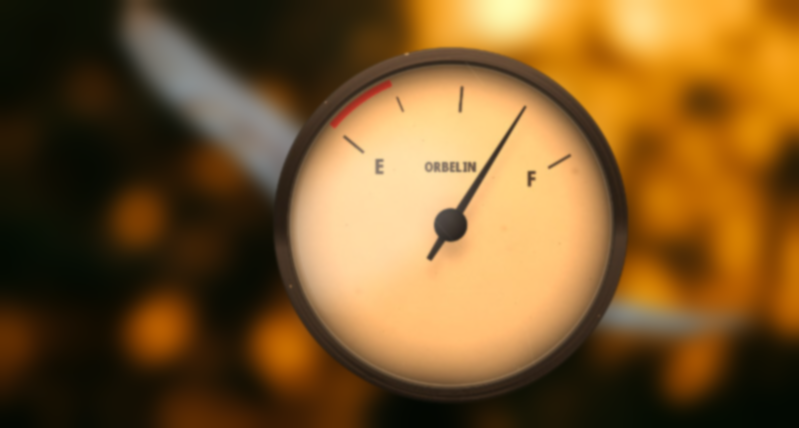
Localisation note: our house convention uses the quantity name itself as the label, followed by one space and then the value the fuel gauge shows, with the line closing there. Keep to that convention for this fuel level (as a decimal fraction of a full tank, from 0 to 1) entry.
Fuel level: 0.75
